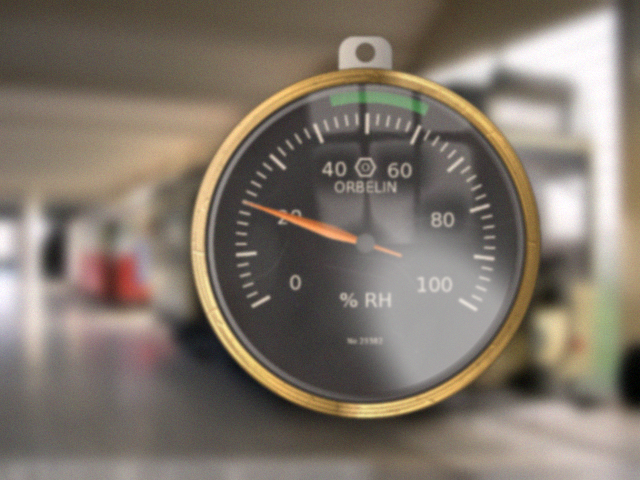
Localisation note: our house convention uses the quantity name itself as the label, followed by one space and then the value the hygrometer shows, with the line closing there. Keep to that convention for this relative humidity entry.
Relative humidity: 20 %
